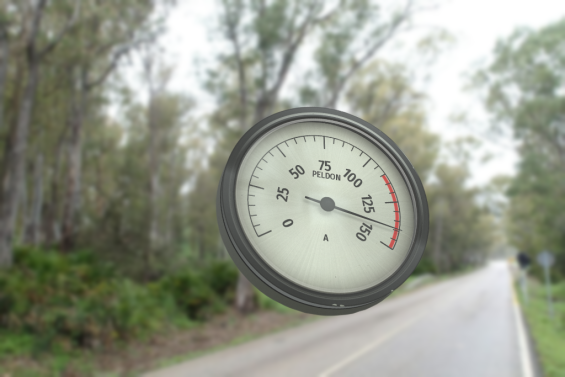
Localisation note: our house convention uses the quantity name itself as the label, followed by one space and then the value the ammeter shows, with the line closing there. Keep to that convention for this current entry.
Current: 140 A
